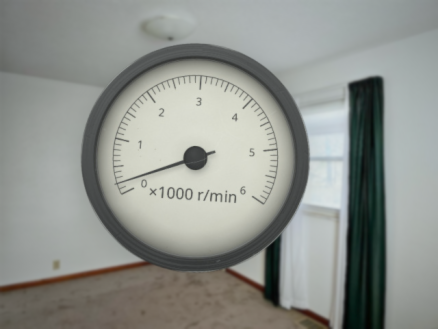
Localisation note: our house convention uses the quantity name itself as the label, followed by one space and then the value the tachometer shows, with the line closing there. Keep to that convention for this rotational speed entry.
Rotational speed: 200 rpm
